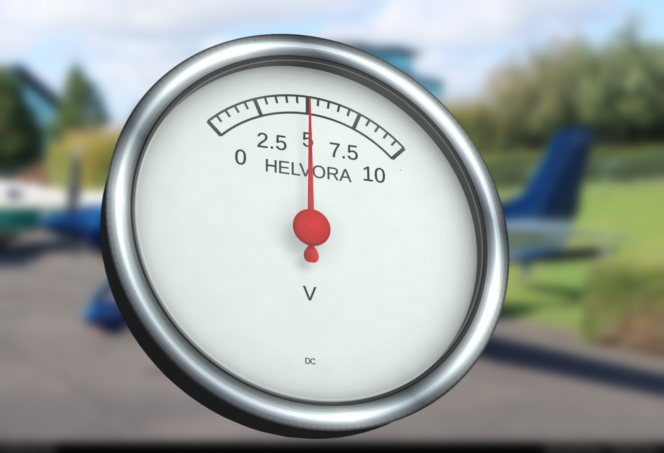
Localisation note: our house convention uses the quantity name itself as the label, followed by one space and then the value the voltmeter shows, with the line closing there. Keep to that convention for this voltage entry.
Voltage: 5 V
